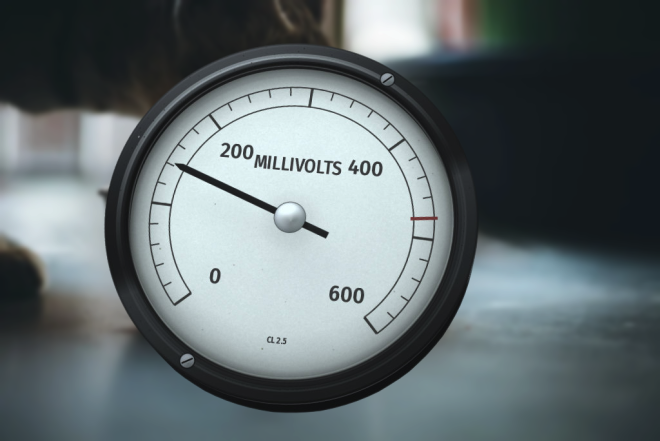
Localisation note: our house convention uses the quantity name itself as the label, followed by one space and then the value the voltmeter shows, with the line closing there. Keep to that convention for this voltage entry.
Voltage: 140 mV
